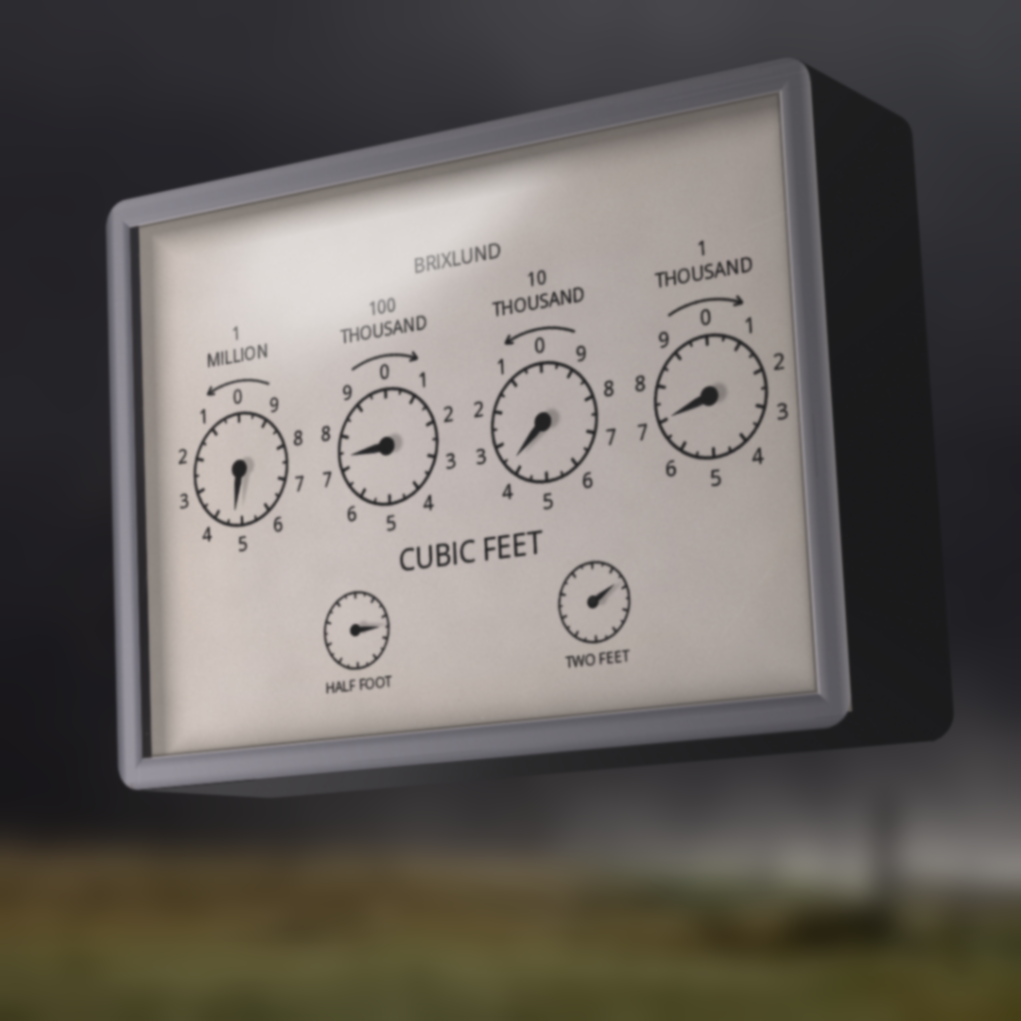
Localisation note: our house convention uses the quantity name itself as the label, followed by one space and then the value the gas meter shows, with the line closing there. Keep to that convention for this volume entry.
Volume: 473700 ft³
